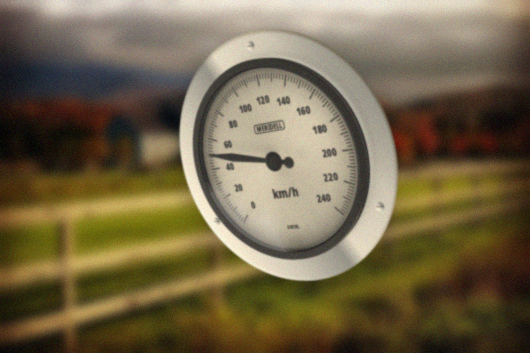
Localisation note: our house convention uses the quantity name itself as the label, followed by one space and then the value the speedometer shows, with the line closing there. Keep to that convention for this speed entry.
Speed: 50 km/h
